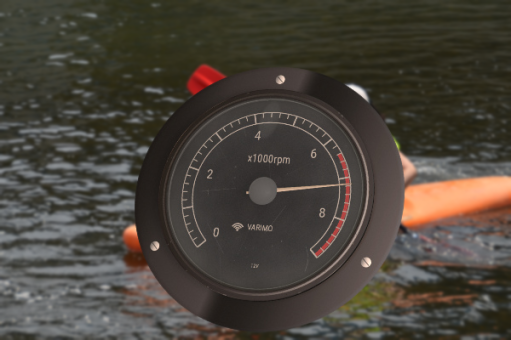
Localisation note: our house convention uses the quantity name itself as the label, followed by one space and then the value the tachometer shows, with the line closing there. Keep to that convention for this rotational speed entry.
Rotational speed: 7200 rpm
